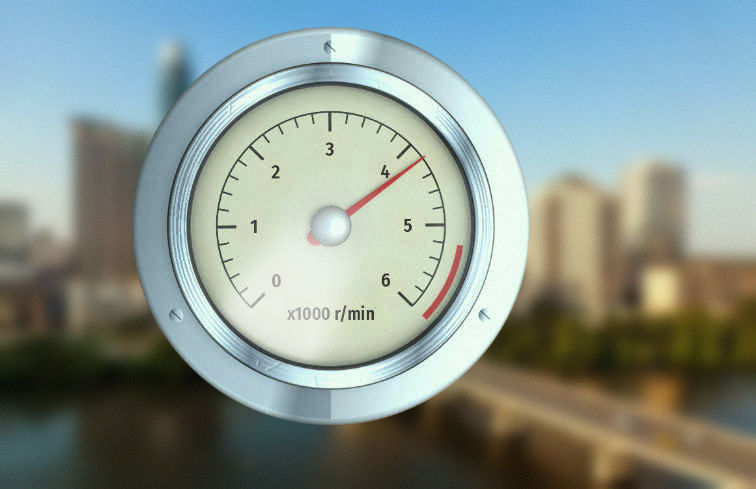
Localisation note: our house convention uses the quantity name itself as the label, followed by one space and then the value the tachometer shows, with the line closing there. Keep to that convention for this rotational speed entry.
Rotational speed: 4200 rpm
